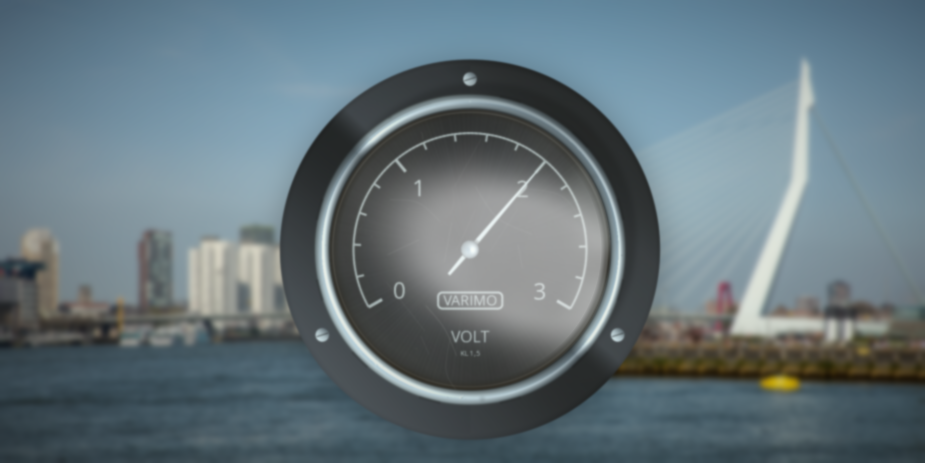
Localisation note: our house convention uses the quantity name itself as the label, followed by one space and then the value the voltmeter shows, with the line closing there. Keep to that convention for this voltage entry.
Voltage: 2 V
